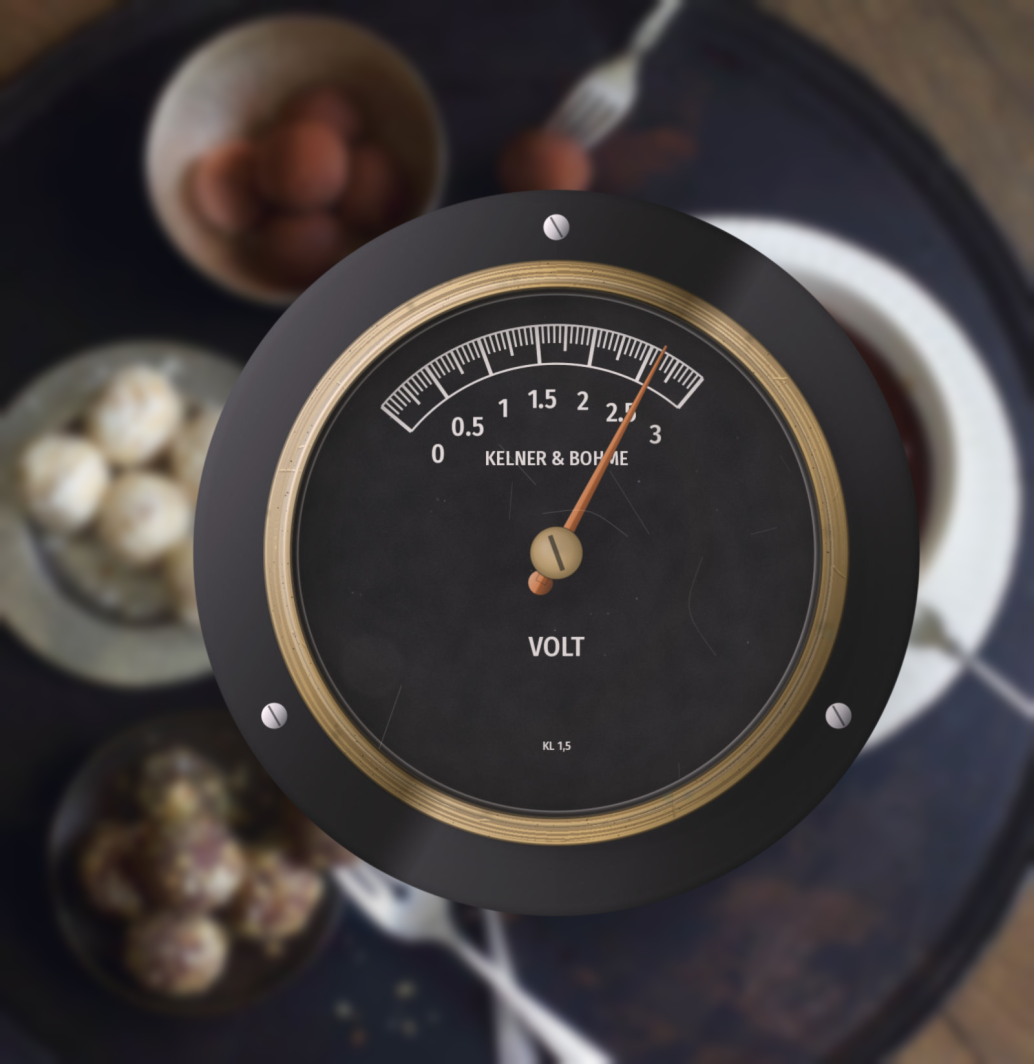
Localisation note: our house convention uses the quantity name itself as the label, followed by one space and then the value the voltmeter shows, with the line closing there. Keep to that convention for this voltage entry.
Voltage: 2.6 V
